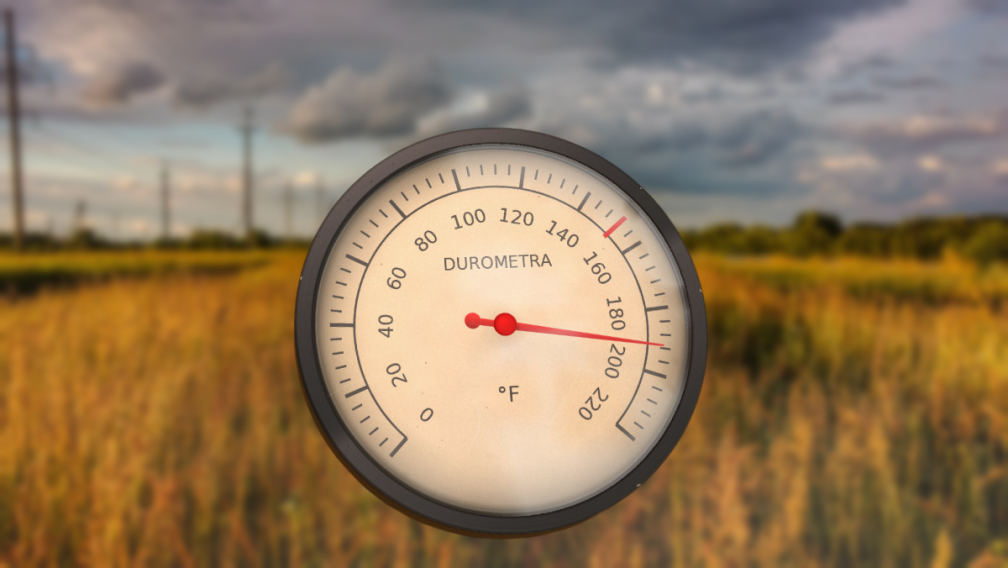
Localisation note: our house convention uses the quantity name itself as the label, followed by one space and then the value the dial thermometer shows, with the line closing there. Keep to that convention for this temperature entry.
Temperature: 192 °F
